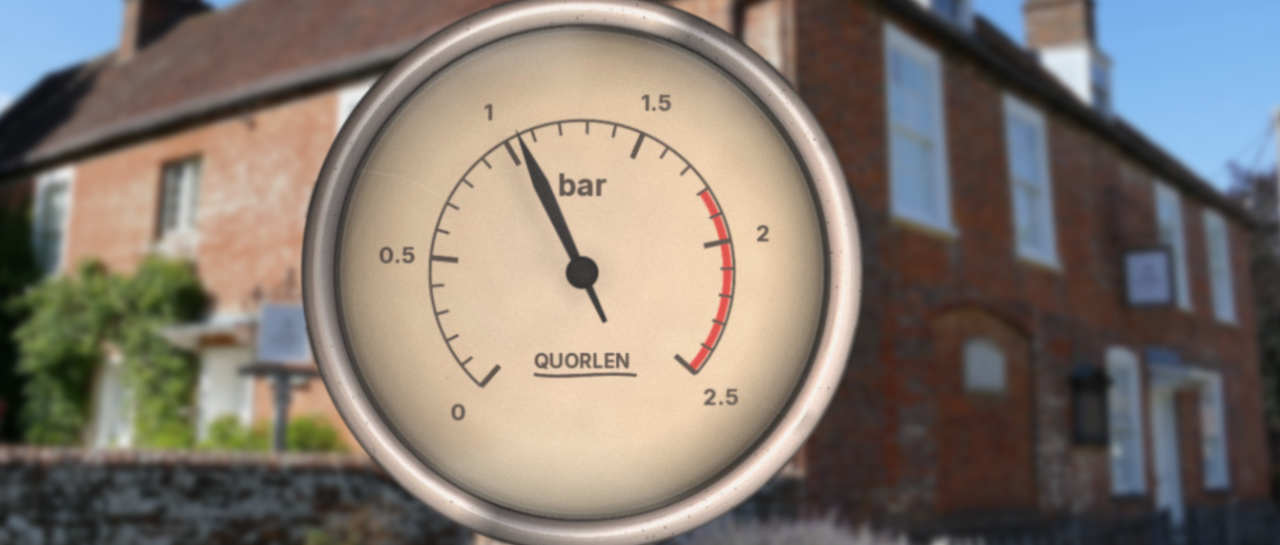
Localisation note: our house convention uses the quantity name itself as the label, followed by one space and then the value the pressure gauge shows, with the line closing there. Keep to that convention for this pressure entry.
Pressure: 1.05 bar
